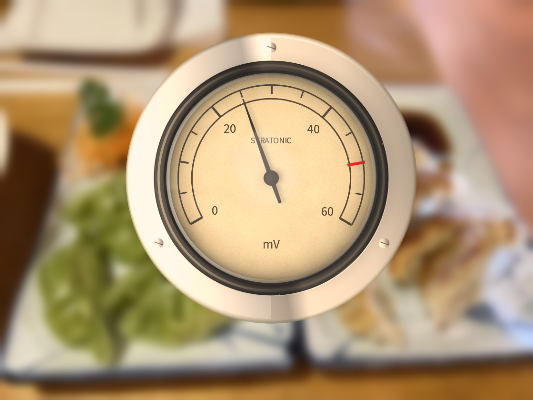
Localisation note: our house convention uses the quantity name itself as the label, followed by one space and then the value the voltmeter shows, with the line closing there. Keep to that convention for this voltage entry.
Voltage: 25 mV
